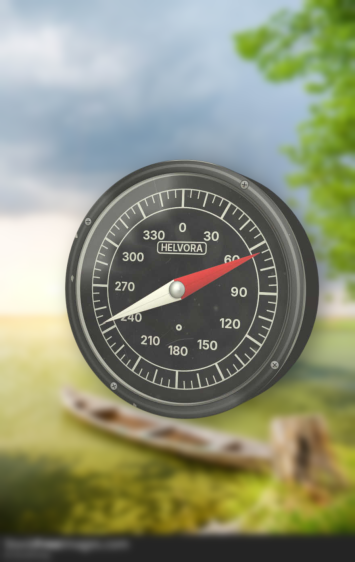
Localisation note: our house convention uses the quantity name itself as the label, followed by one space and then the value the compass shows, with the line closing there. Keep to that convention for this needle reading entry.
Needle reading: 65 °
